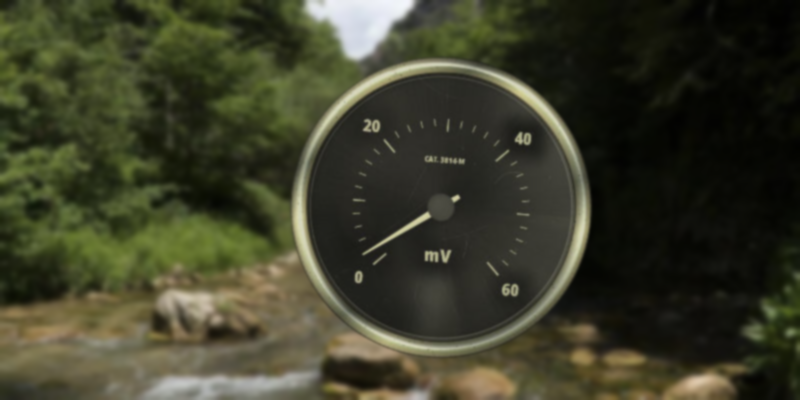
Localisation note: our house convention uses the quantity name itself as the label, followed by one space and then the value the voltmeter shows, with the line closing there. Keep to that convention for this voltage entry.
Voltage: 2 mV
